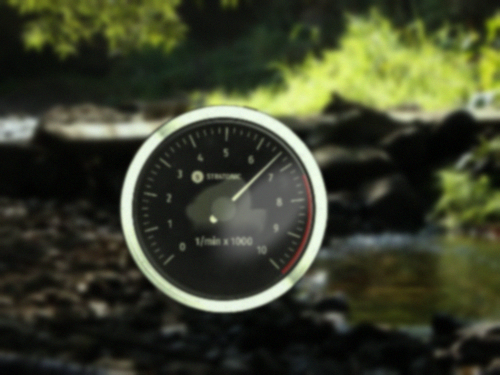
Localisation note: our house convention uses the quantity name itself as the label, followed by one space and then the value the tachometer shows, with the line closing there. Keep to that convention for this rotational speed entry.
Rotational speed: 6600 rpm
